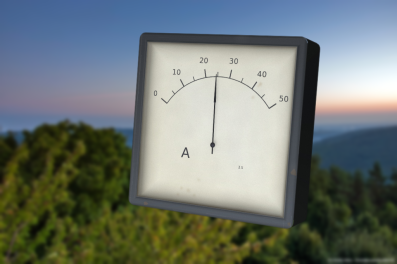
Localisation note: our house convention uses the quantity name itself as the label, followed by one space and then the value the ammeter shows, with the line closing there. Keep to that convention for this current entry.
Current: 25 A
